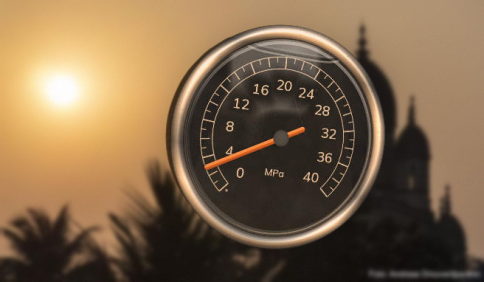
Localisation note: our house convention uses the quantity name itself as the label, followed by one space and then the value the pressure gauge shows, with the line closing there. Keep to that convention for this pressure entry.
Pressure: 3 MPa
